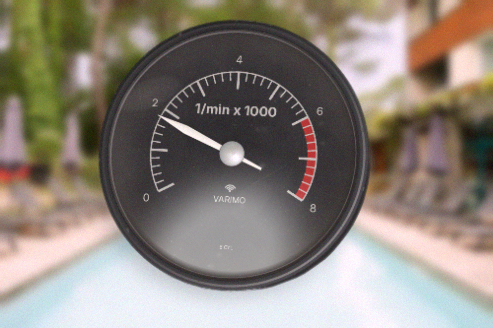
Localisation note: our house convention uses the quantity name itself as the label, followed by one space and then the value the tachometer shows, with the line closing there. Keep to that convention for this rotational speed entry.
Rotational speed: 1800 rpm
